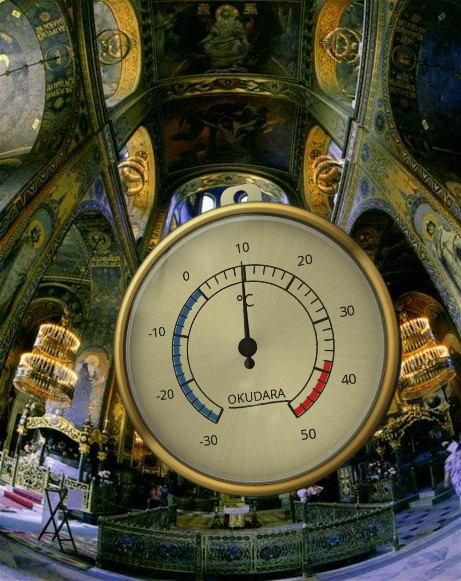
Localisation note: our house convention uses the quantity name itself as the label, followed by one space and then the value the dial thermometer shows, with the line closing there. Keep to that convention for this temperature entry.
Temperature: 10 °C
